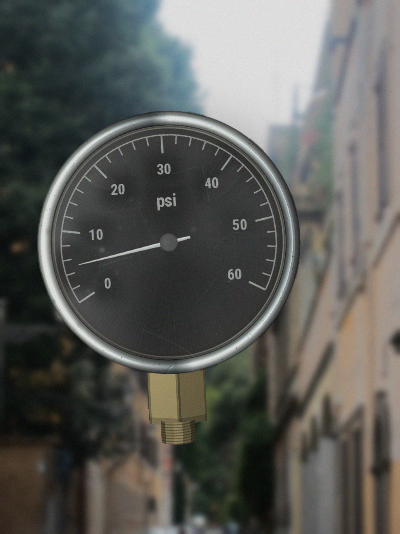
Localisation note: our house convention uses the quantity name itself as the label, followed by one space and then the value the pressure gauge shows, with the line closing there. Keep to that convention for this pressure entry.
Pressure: 5 psi
